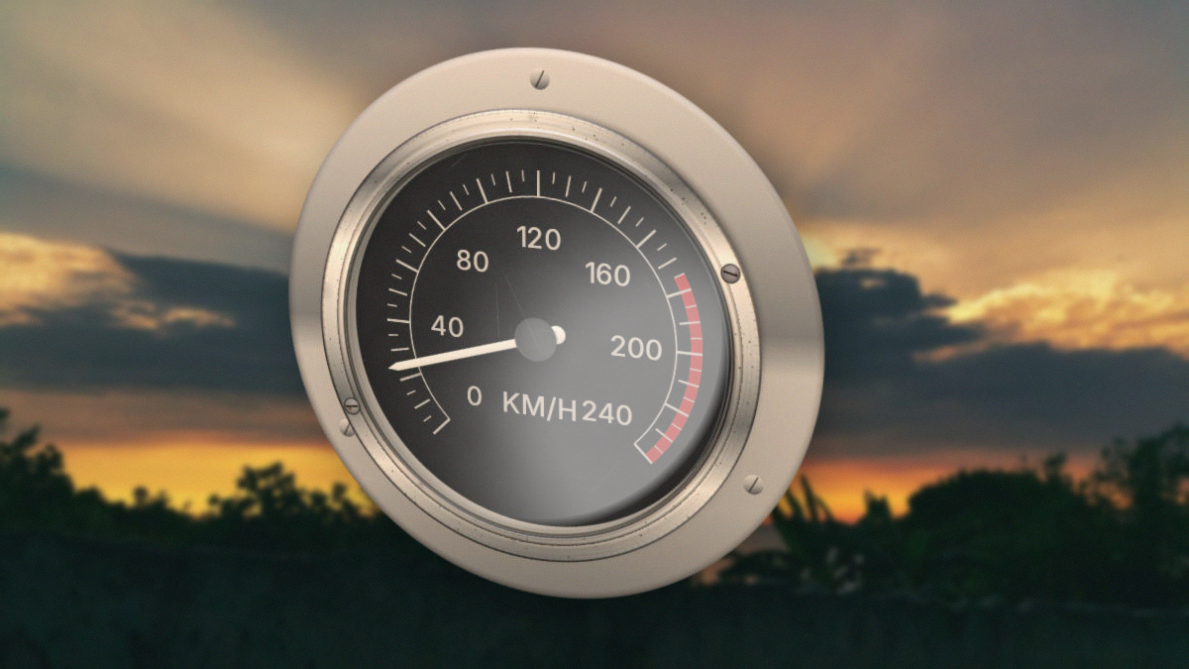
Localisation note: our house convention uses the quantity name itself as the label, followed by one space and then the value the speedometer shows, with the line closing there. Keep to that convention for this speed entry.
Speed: 25 km/h
